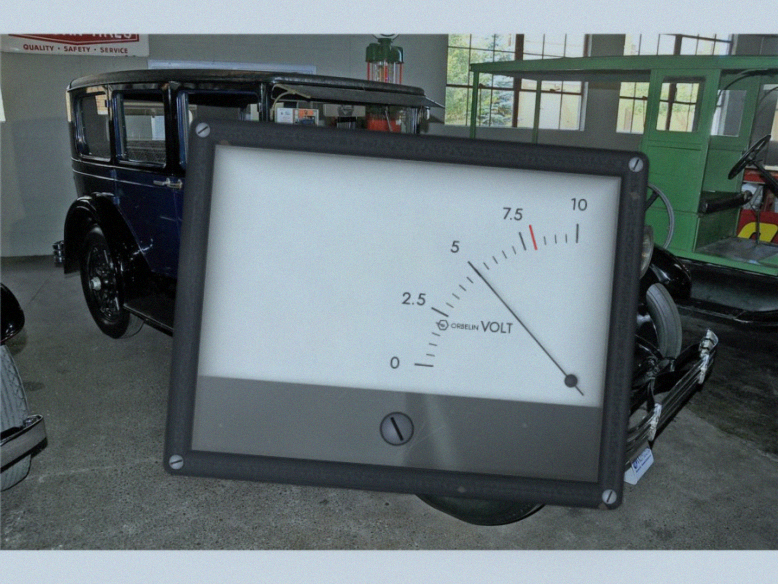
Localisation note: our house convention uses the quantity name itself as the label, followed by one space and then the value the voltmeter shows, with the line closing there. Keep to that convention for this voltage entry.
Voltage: 5 V
